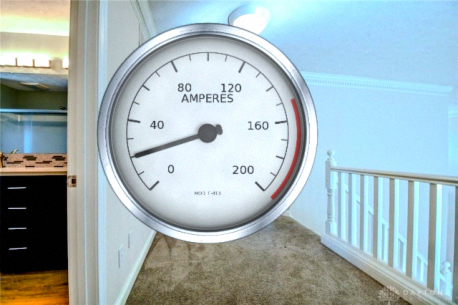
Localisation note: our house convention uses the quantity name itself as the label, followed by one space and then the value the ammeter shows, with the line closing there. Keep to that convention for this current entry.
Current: 20 A
